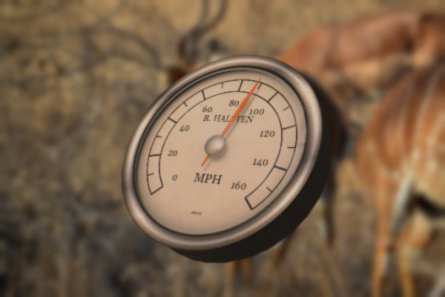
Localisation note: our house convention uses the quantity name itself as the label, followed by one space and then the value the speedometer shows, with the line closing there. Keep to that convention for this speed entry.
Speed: 90 mph
